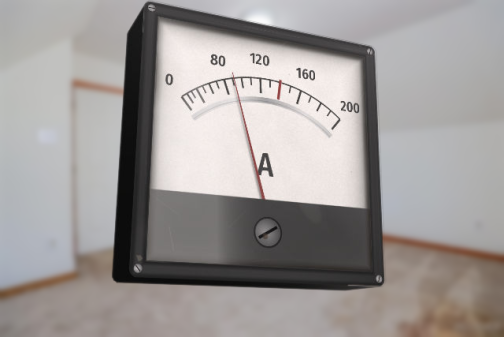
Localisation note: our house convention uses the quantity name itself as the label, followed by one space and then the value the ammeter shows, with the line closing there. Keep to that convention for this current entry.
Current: 90 A
